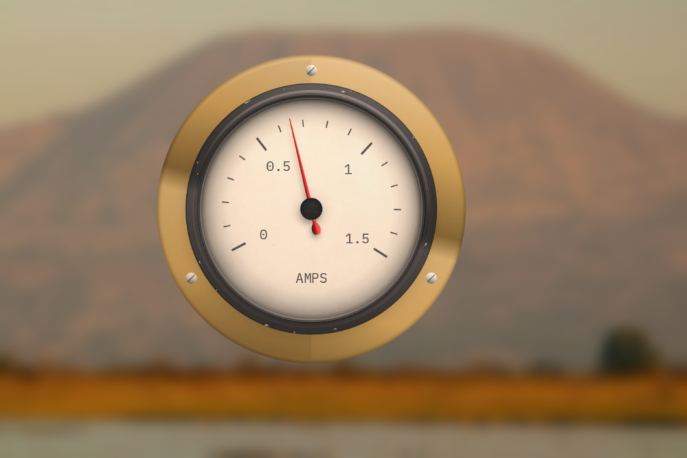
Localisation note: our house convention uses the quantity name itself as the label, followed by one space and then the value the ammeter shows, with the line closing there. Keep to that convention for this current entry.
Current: 0.65 A
